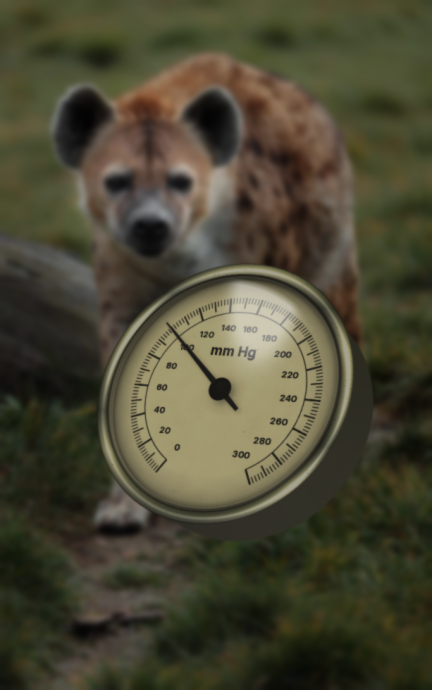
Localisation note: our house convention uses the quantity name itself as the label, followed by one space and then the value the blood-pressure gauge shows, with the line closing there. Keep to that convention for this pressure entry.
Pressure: 100 mmHg
